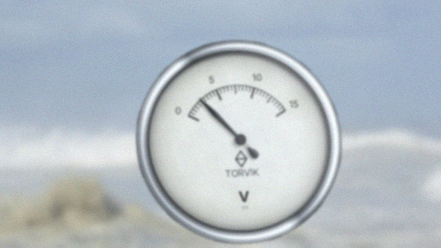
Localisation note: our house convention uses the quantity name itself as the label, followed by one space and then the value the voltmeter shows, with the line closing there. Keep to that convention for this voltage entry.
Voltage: 2.5 V
